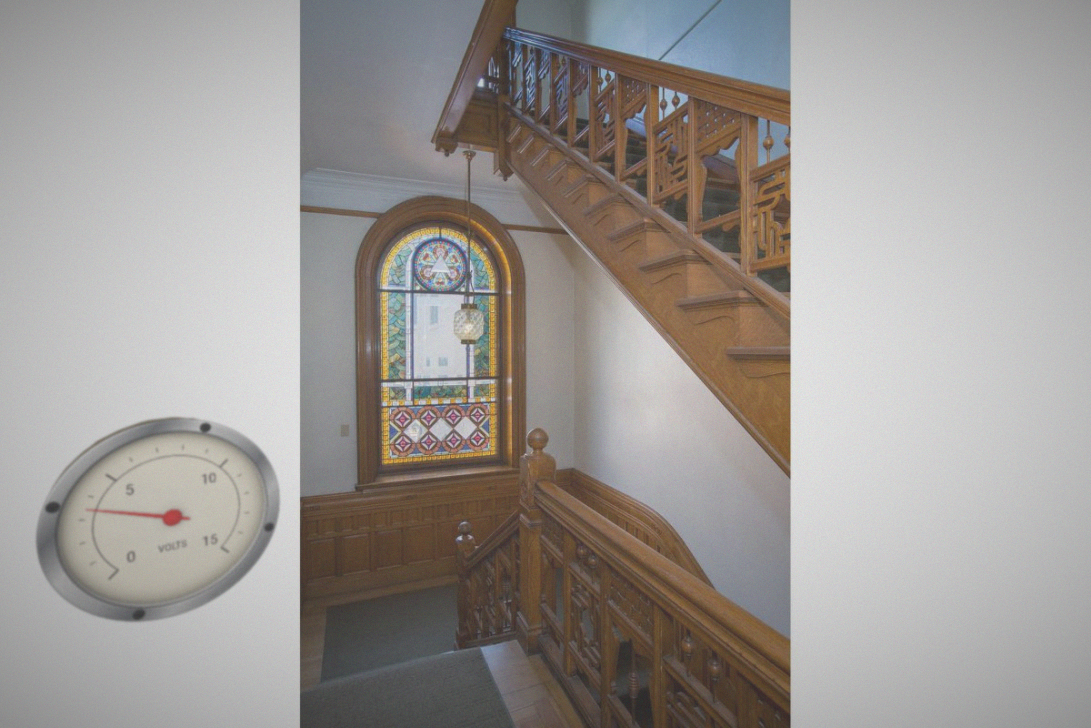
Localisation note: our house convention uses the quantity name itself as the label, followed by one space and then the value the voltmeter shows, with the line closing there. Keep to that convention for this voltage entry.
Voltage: 3.5 V
